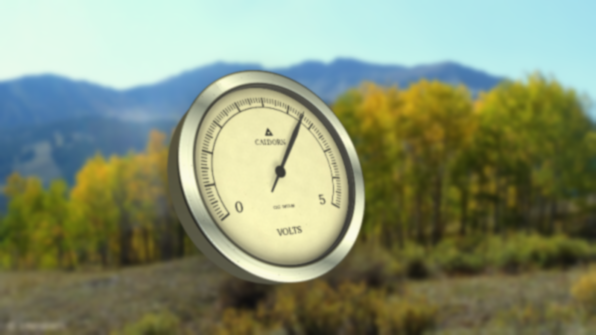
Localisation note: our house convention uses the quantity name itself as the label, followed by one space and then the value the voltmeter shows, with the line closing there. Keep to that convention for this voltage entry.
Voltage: 3.25 V
